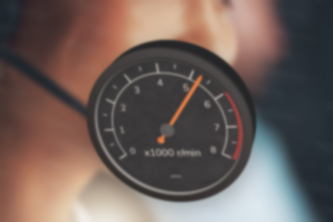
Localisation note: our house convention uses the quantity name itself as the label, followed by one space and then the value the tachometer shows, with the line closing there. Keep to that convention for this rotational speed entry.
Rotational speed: 5250 rpm
